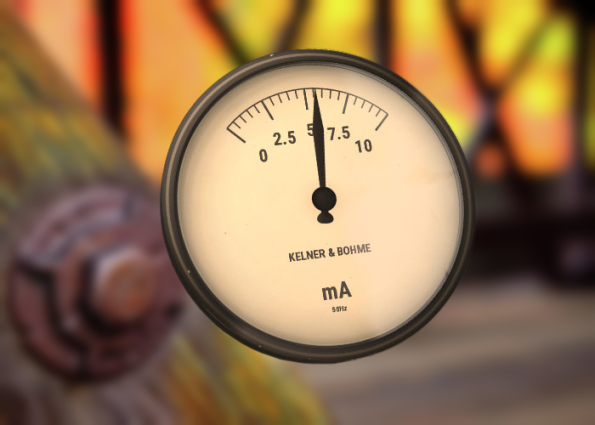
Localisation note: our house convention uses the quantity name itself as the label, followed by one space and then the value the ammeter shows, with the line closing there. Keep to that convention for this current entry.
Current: 5.5 mA
